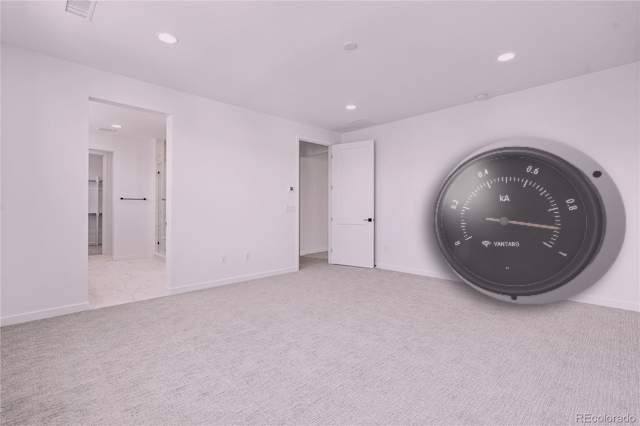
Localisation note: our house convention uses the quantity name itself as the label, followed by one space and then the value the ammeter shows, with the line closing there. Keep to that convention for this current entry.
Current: 0.9 kA
